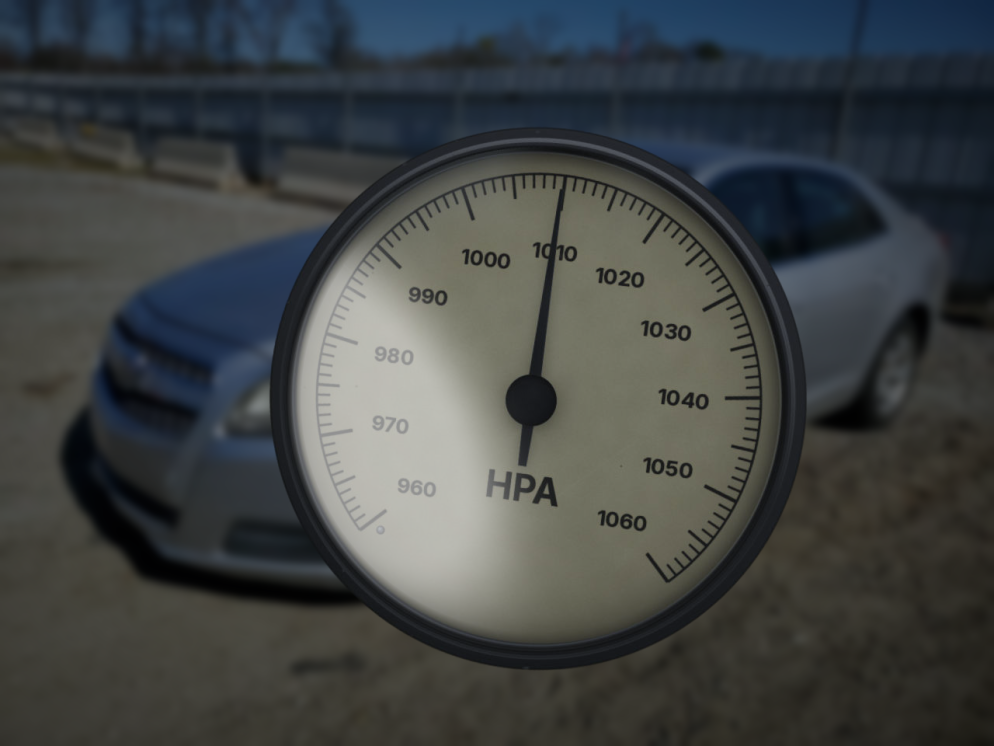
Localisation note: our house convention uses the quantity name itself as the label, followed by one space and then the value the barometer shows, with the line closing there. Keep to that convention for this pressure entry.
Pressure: 1010 hPa
